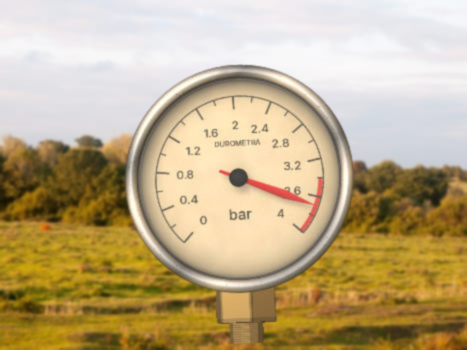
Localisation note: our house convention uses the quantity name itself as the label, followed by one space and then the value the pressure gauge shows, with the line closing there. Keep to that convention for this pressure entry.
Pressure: 3.7 bar
